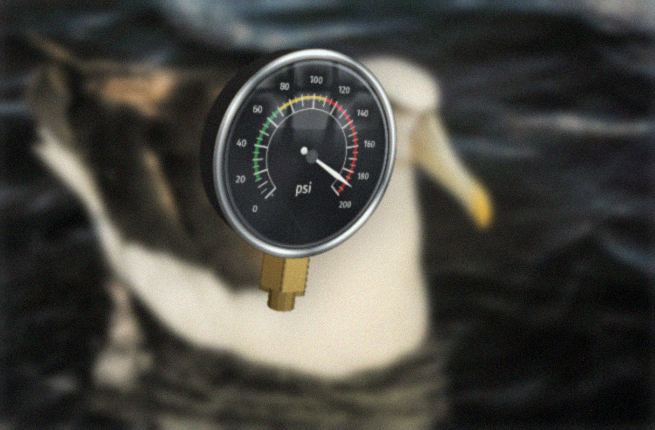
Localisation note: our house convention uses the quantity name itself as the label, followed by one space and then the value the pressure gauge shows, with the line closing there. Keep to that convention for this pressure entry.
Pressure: 190 psi
